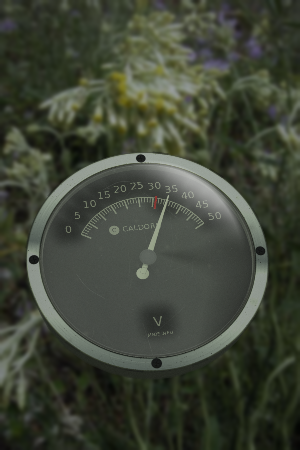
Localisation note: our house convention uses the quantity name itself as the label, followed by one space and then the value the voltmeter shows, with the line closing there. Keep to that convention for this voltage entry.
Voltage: 35 V
